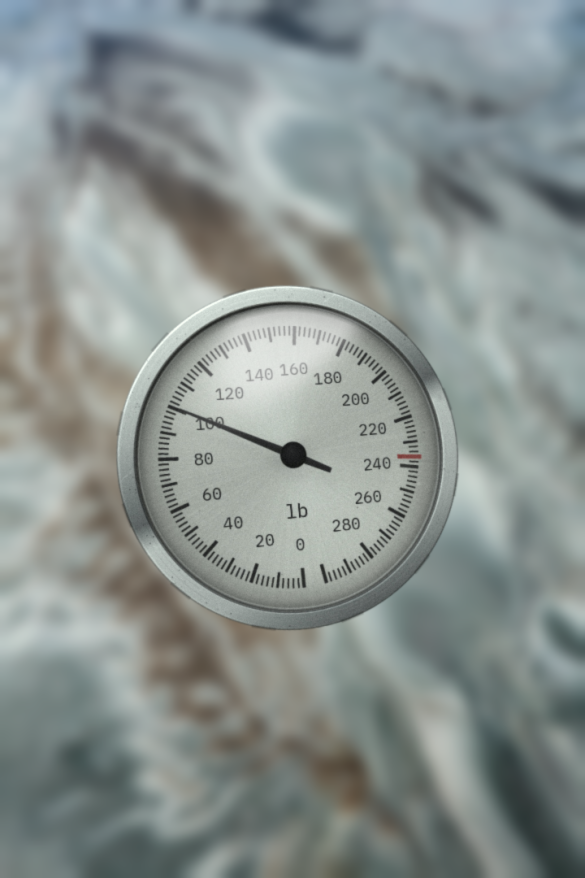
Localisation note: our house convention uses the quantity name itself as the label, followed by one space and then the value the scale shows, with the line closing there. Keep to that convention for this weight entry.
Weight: 100 lb
